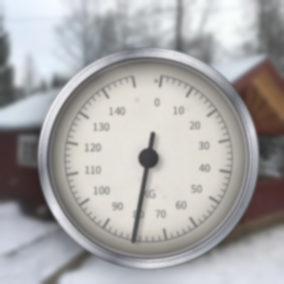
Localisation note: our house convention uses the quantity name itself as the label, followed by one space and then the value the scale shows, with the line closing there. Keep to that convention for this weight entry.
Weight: 80 kg
